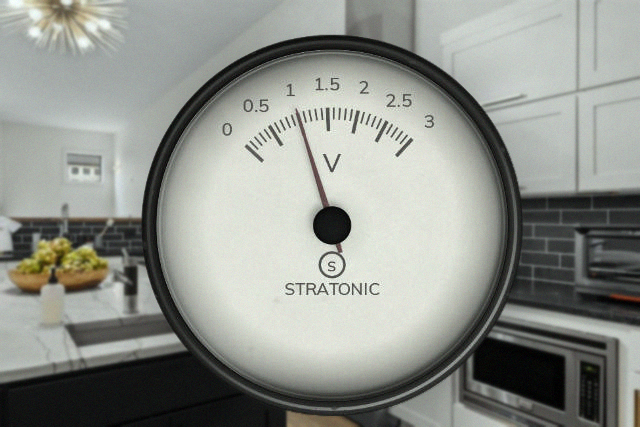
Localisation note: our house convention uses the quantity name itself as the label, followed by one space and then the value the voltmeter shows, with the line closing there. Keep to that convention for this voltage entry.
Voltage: 1 V
